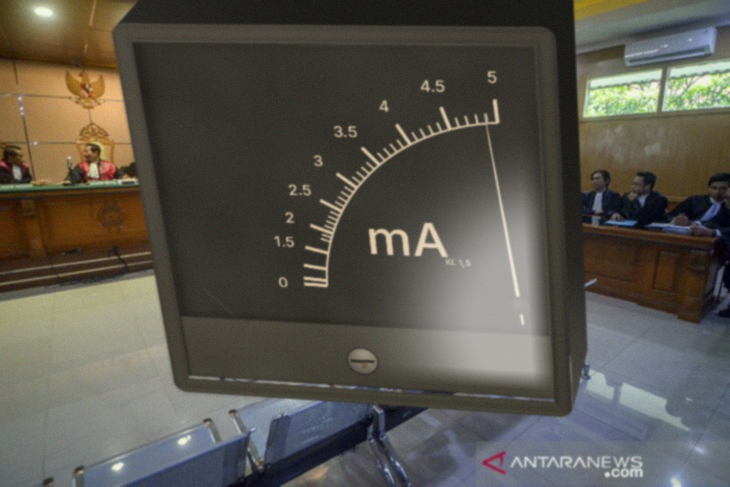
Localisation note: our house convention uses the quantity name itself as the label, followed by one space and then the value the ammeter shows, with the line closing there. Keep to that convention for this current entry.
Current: 4.9 mA
